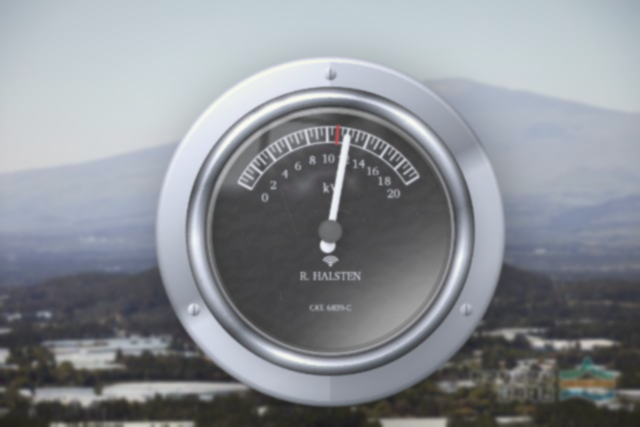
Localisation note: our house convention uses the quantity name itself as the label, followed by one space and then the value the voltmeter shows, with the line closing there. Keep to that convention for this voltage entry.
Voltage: 12 kV
